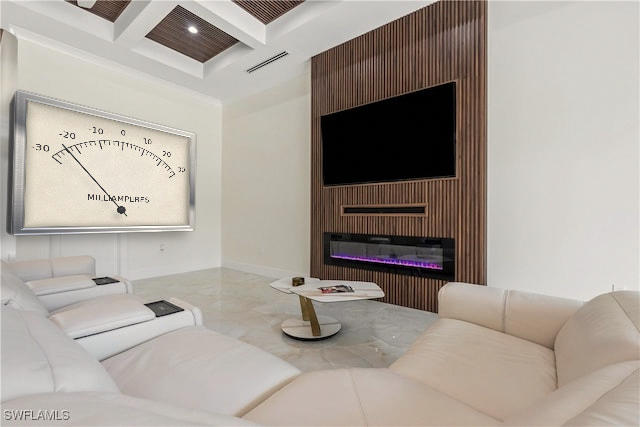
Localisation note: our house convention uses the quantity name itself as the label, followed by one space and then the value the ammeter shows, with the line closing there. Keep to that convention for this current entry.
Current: -24 mA
